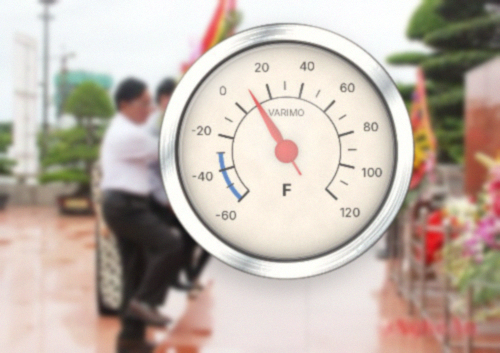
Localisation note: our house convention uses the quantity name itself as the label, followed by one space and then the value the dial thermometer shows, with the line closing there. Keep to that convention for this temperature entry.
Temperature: 10 °F
